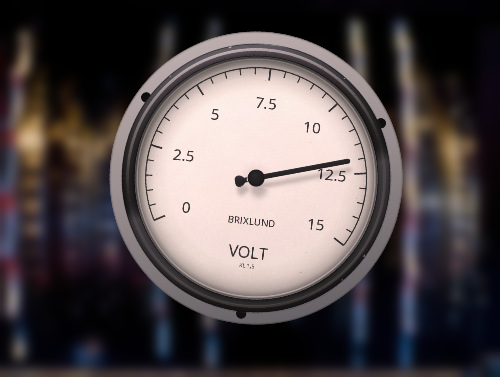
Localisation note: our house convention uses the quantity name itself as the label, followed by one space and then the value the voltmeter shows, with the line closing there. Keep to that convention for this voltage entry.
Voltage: 12 V
